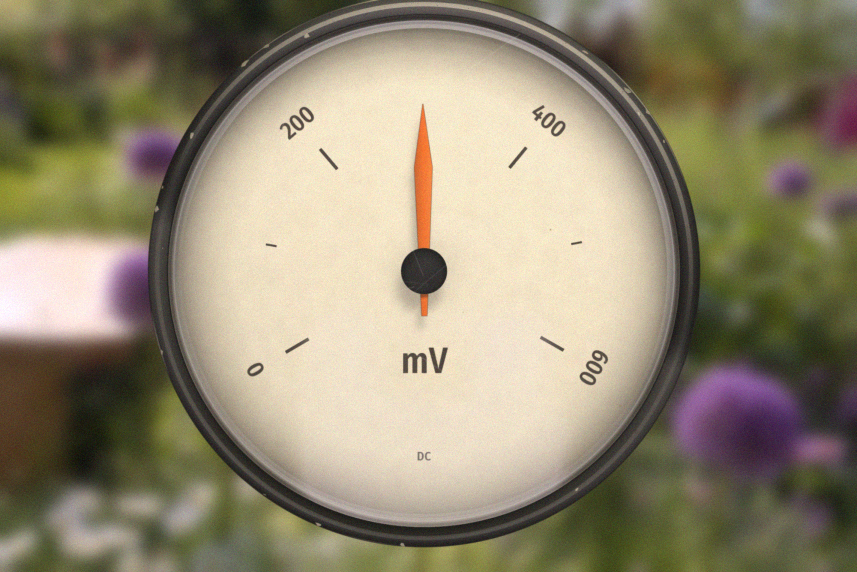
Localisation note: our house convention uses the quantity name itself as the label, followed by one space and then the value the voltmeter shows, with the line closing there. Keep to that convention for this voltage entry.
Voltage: 300 mV
